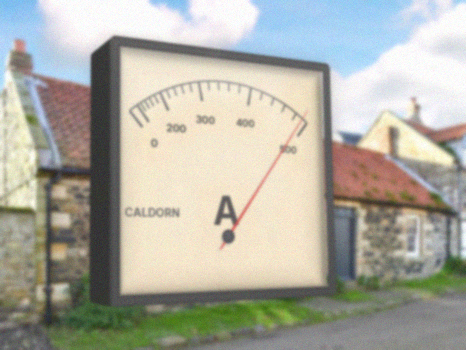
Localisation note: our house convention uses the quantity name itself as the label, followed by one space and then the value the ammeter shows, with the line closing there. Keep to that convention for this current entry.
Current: 490 A
